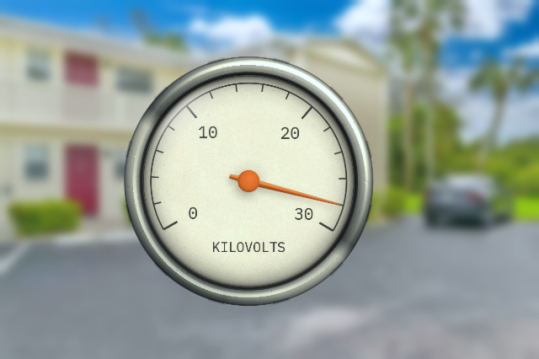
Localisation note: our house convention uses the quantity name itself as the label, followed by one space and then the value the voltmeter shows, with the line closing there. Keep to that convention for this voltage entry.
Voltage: 28 kV
